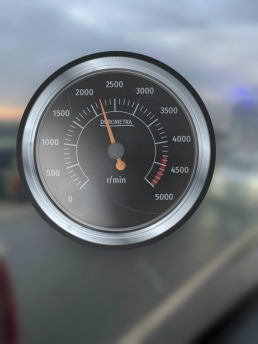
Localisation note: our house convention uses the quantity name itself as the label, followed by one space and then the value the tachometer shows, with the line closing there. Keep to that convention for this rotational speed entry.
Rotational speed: 2200 rpm
